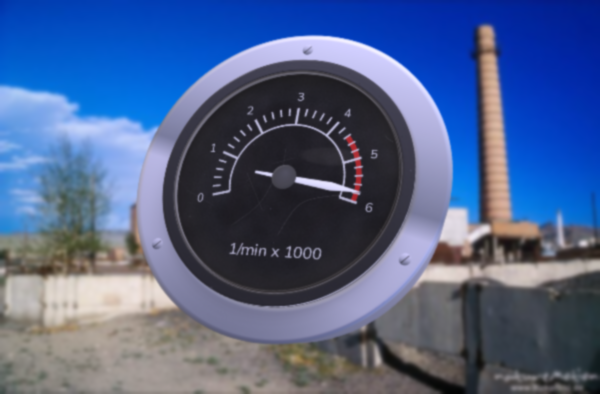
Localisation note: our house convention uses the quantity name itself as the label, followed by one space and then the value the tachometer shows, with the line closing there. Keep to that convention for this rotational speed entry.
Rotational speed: 5800 rpm
